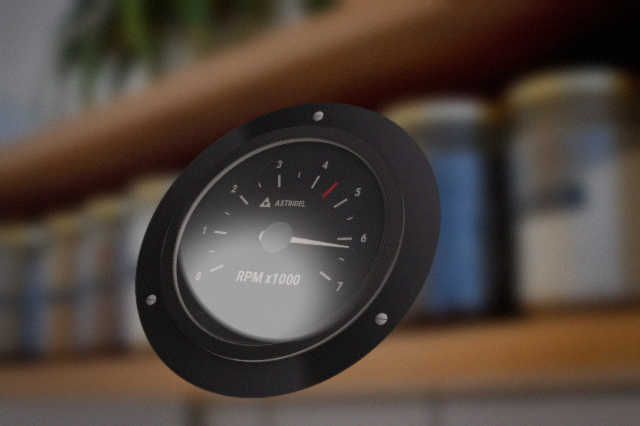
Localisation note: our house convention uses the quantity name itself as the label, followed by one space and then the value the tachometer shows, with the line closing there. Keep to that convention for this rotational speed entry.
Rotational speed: 6250 rpm
